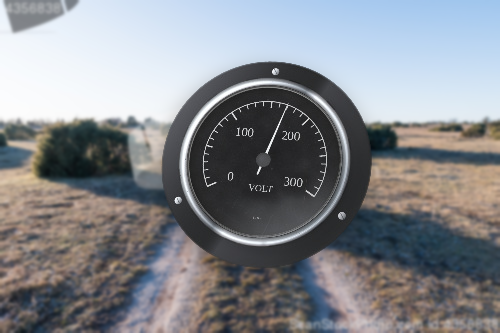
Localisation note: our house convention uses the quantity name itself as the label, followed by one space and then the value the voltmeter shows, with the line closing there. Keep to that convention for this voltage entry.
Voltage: 170 V
